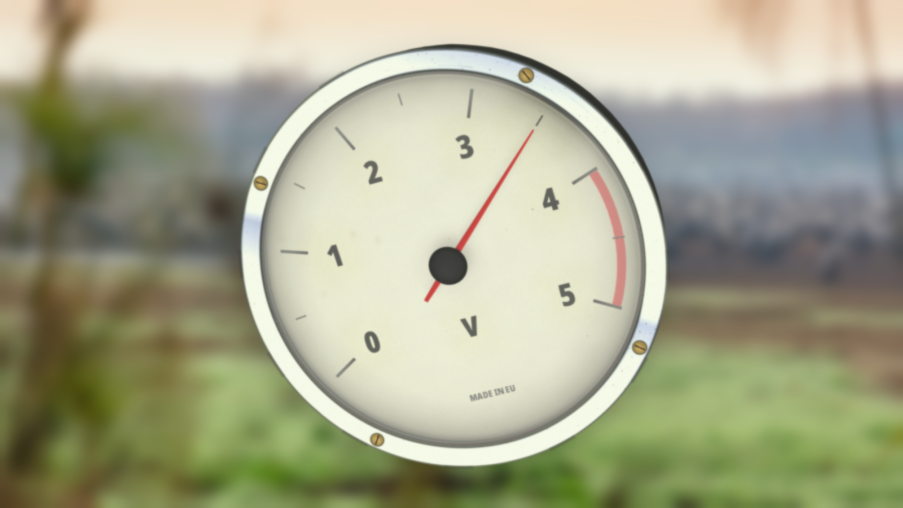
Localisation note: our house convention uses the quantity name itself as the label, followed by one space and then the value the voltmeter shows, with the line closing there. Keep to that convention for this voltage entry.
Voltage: 3.5 V
